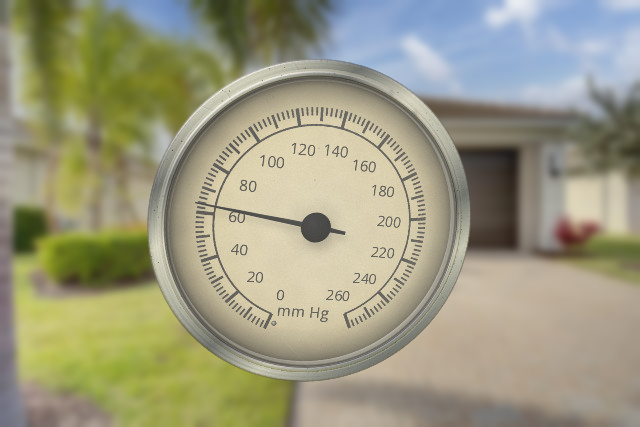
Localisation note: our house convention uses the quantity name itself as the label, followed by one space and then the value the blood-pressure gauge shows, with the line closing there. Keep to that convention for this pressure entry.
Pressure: 64 mmHg
